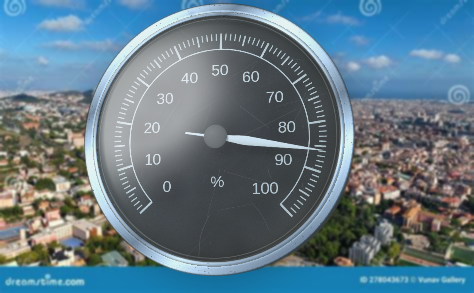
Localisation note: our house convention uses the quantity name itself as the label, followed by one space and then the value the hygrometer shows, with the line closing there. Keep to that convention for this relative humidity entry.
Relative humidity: 86 %
